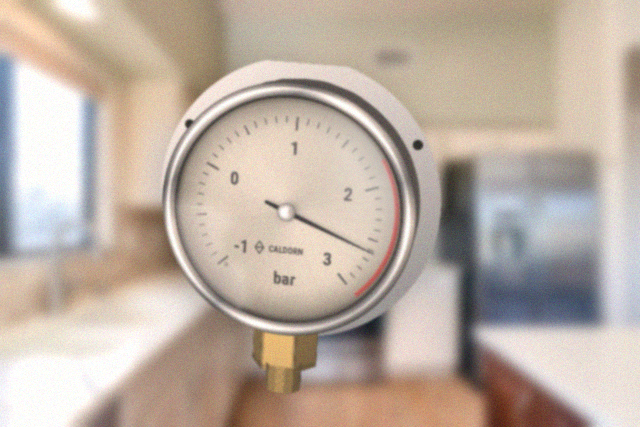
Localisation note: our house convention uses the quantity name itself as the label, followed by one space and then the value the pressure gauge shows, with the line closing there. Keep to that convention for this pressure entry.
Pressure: 2.6 bar
